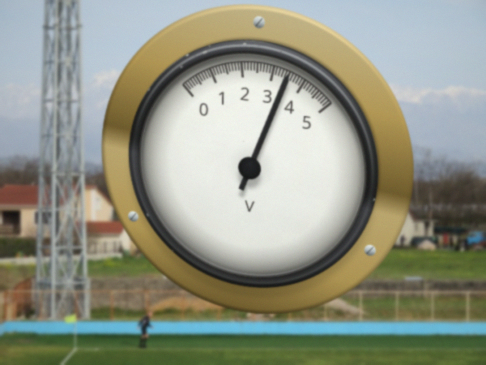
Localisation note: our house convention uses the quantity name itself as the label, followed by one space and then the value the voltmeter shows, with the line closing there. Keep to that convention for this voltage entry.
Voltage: 3.5 V
